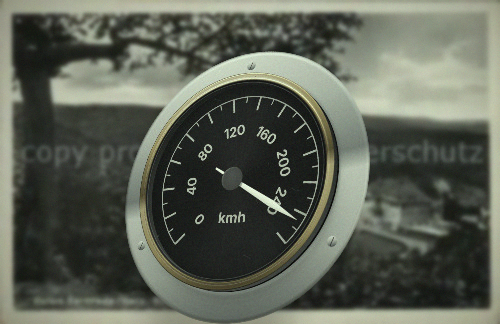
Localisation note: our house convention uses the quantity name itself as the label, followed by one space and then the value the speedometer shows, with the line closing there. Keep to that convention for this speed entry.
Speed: 245 km/h
